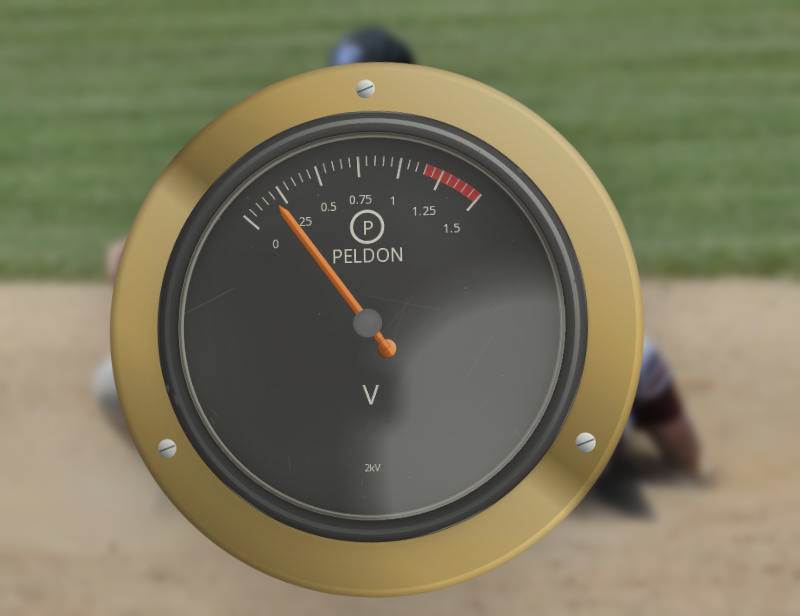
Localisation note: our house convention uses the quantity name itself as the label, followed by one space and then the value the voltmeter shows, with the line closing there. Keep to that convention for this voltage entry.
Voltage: 0.2 V
